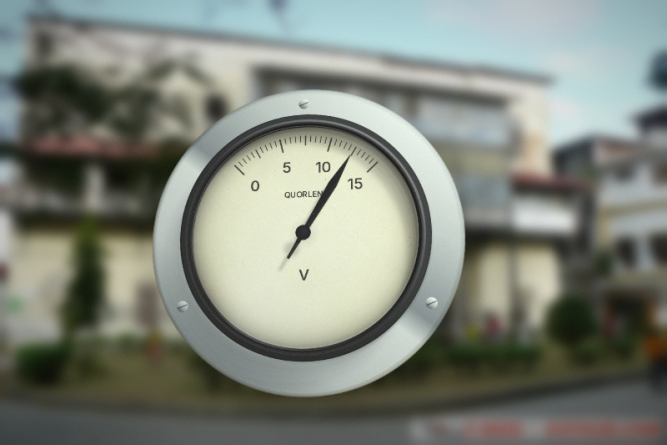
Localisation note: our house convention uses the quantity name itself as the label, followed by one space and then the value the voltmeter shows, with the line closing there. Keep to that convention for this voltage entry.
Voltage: 12.5 V
